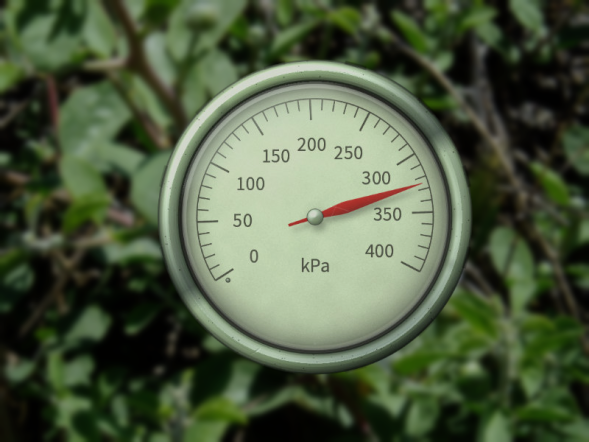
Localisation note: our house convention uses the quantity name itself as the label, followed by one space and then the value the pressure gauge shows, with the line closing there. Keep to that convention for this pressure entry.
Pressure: 325 kPa
